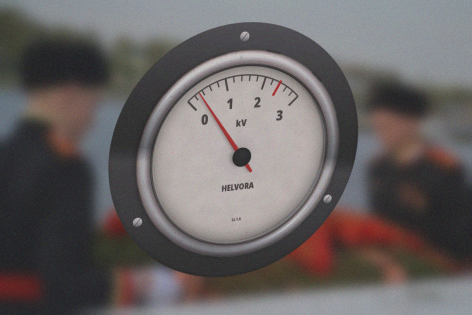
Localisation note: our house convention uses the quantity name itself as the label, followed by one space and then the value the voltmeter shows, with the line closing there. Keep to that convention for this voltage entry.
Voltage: 0.3 kV
